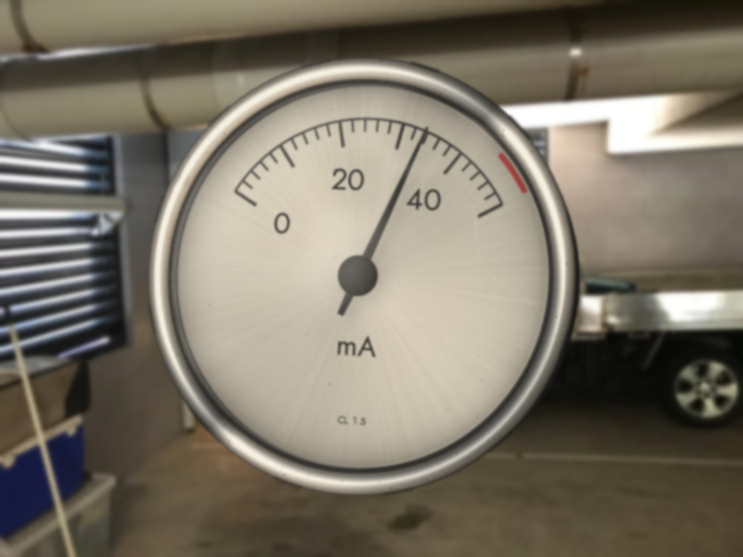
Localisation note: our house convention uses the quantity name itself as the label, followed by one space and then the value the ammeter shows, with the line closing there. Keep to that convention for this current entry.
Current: 34 mA
